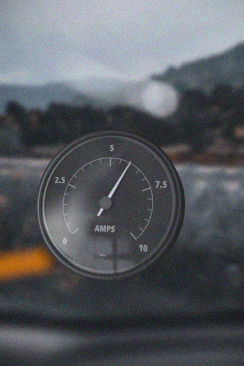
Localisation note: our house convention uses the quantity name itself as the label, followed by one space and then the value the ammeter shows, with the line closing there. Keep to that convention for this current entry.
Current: 6 A
